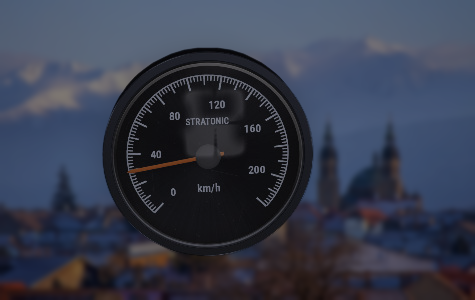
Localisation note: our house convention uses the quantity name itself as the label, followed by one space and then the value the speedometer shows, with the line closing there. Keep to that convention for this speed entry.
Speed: 30 km/h
